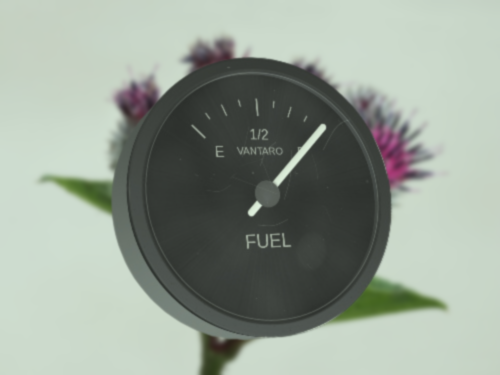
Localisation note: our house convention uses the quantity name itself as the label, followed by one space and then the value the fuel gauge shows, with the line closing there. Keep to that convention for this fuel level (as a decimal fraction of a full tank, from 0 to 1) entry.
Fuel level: 1
